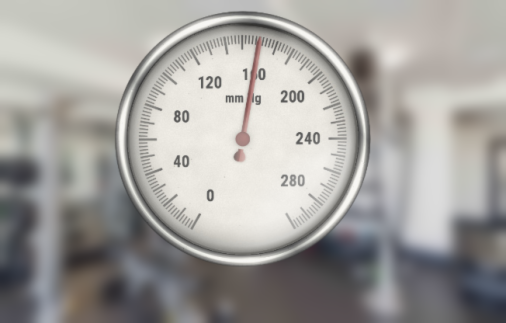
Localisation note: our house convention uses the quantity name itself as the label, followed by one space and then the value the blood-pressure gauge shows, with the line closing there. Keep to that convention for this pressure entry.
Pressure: 160 mmHg
